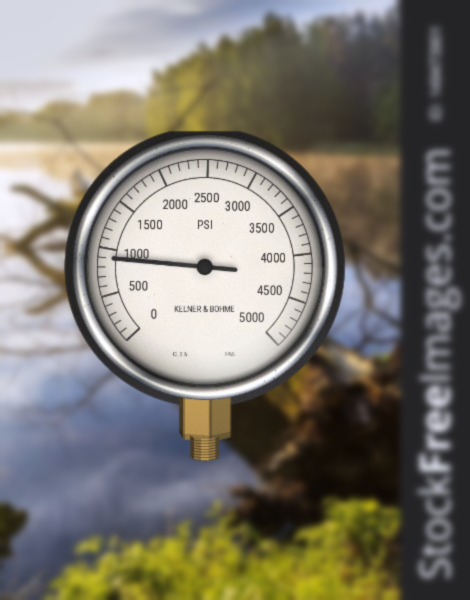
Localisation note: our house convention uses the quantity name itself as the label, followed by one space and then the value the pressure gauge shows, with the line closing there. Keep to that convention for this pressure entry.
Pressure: 900 psi
